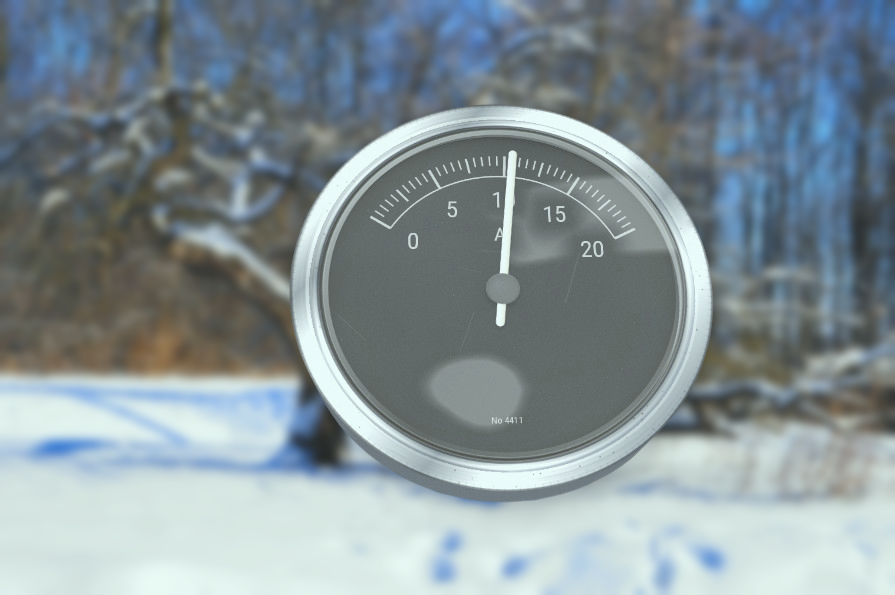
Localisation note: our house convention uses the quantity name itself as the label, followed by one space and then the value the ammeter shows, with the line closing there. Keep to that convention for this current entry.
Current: 10.5 A
